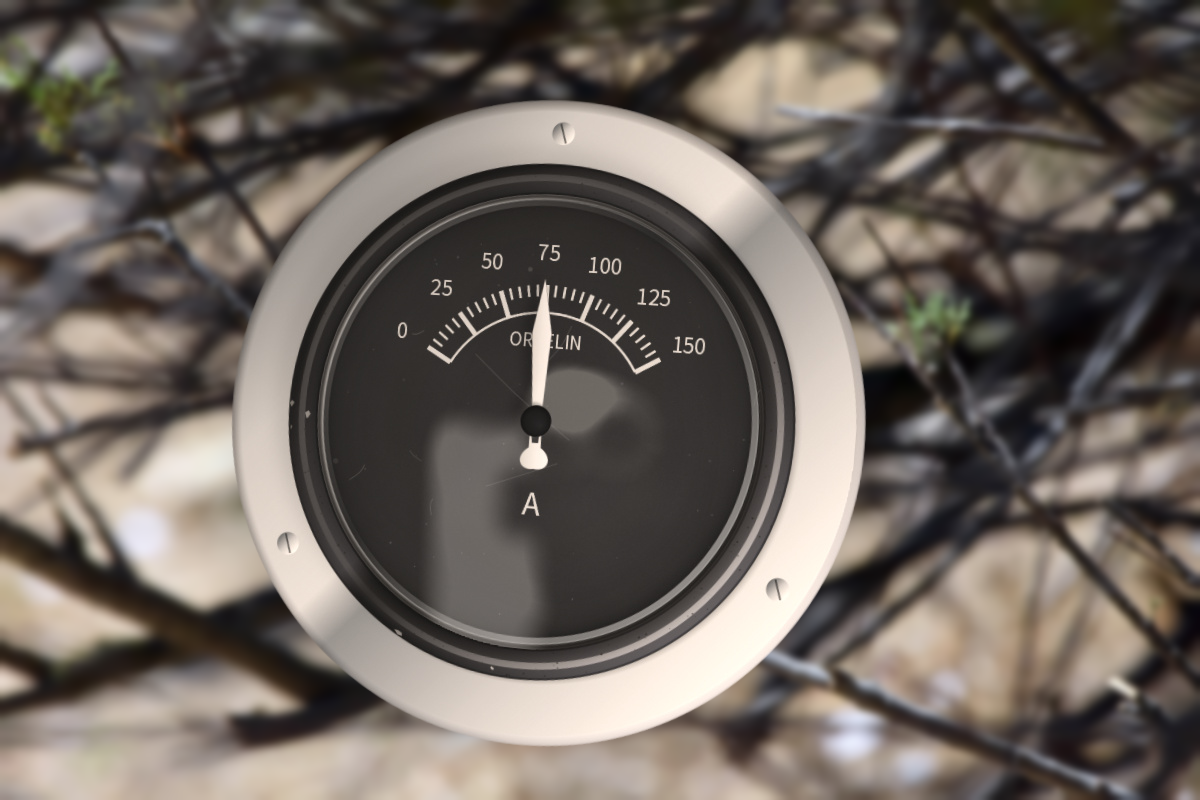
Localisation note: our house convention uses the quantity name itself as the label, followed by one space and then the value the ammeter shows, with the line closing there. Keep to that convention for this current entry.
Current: 75 A
